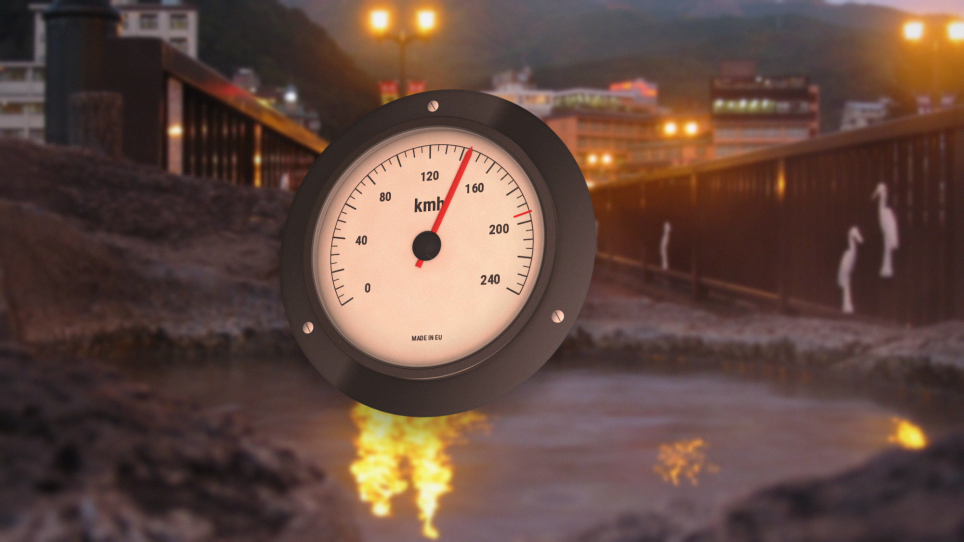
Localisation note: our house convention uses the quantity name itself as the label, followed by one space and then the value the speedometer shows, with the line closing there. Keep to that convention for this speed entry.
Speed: 145 km/h
